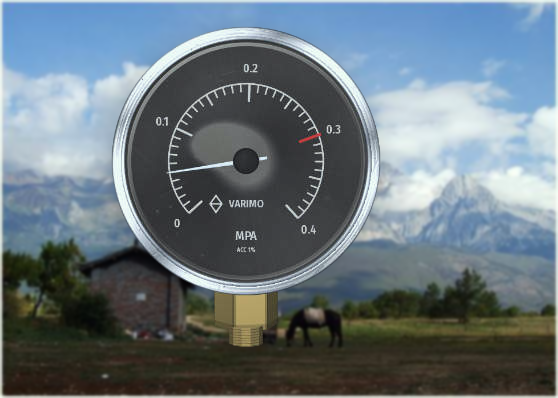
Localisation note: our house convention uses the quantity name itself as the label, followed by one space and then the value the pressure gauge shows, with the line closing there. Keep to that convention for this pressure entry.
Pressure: 0.05 MPa
